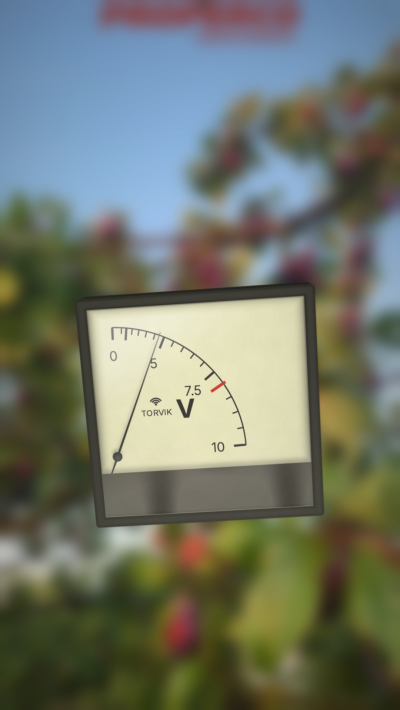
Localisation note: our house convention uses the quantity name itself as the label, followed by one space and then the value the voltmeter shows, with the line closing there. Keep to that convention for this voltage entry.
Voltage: 4.75 V
